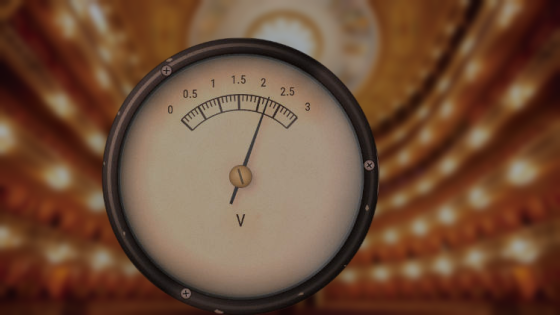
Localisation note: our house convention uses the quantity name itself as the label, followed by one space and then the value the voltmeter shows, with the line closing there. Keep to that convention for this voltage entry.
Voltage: 2.2 V
